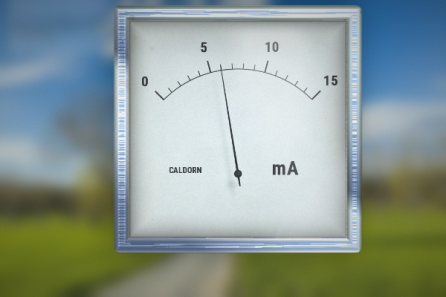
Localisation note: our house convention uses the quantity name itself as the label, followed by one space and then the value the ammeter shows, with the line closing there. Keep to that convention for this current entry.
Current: 6 mA
